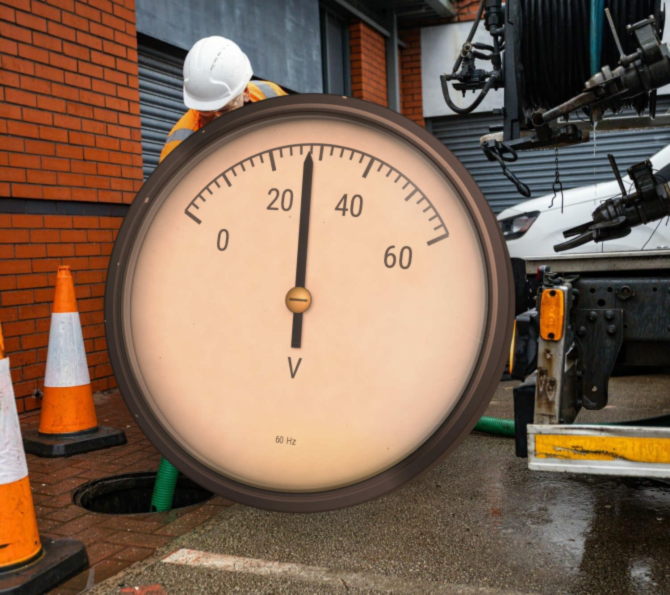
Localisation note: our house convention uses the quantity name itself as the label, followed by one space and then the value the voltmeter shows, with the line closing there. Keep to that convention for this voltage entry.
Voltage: 28 V
